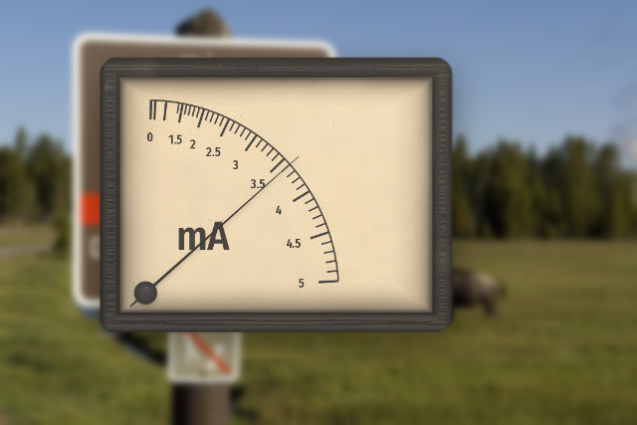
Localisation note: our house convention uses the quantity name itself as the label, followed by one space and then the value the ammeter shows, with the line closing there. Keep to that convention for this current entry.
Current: 3.6 mA
